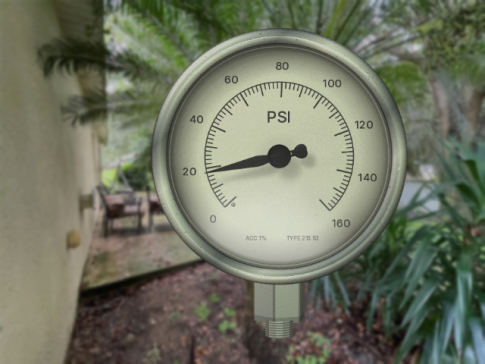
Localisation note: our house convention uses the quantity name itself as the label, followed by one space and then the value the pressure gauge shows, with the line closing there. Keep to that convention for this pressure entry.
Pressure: 18 psi
